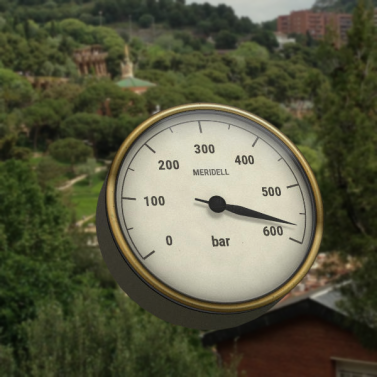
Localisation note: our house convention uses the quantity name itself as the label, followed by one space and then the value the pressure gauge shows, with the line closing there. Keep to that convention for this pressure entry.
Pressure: 575 bar
